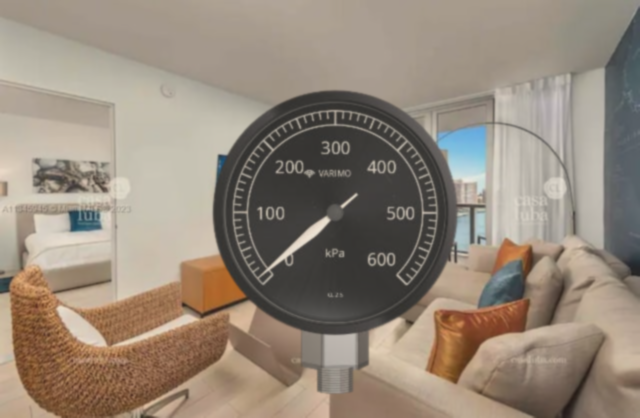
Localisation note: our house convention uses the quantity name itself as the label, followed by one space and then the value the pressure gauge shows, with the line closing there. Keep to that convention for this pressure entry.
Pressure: 10 kPa
